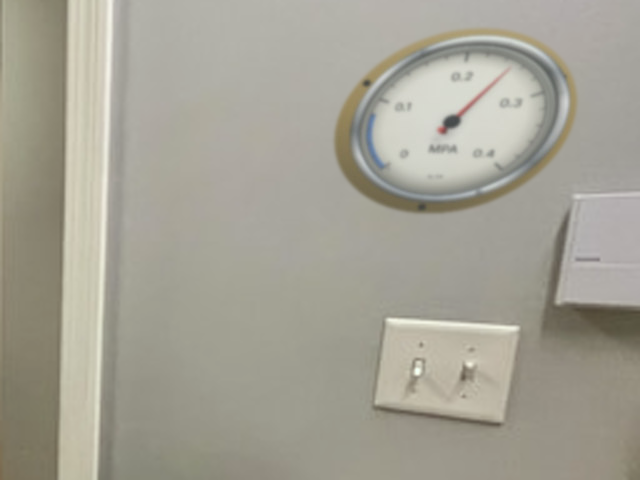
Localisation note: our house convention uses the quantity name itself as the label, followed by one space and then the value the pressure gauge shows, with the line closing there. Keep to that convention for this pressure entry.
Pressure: 0.25 MPa
